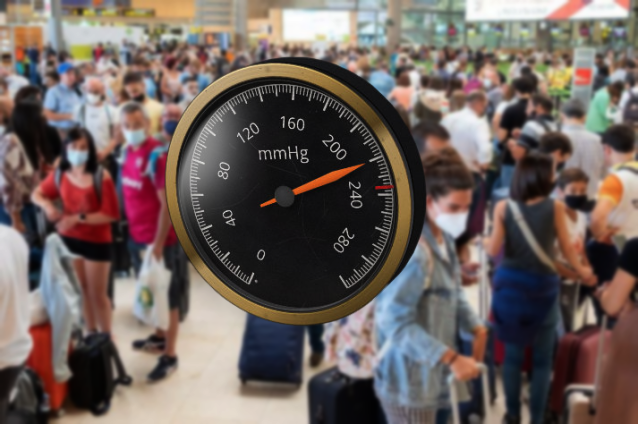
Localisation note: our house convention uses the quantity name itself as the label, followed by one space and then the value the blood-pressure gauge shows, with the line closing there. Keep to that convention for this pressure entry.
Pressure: 220 mmHg
